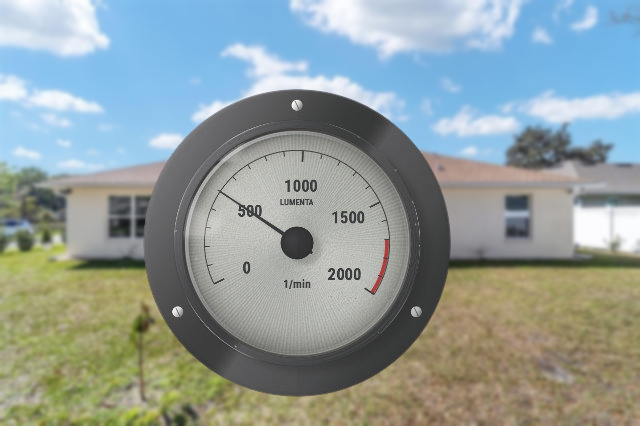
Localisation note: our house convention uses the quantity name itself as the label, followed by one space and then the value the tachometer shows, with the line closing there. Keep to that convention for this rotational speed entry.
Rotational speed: 500 rpm
